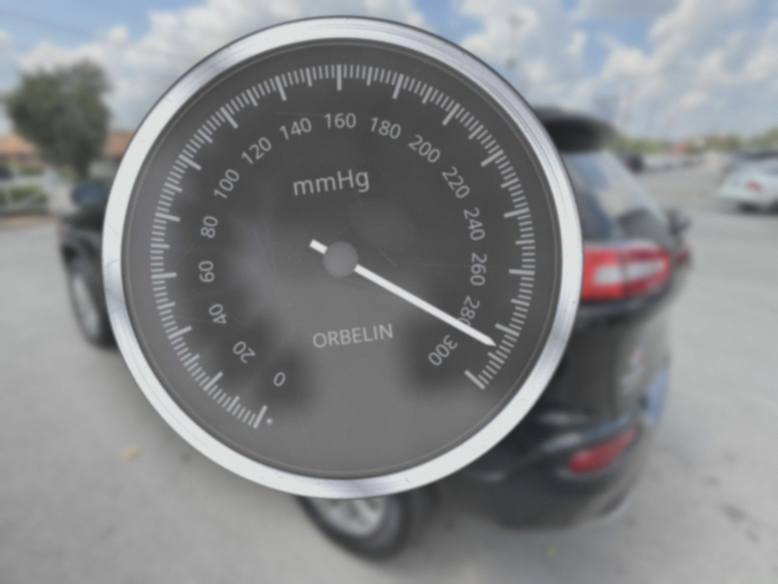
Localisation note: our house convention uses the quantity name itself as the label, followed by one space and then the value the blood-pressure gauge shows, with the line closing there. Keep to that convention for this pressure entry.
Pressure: 286 mmHg
